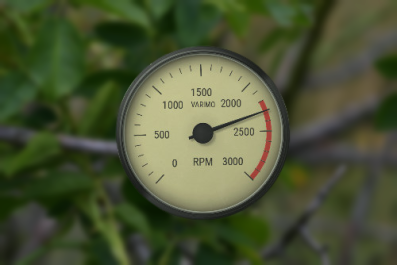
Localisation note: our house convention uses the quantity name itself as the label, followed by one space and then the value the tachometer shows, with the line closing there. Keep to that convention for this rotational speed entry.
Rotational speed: 2300 rpm
